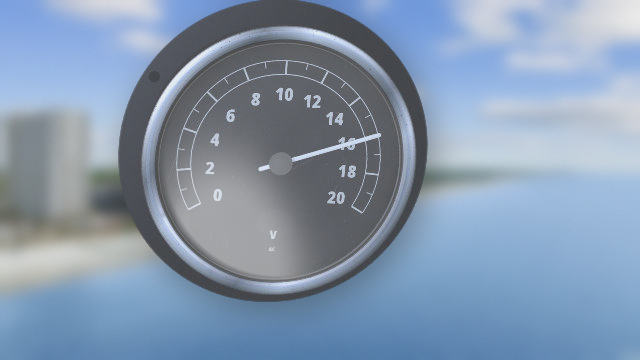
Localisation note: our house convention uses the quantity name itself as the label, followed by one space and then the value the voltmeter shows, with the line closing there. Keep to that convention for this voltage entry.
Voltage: 16 V
